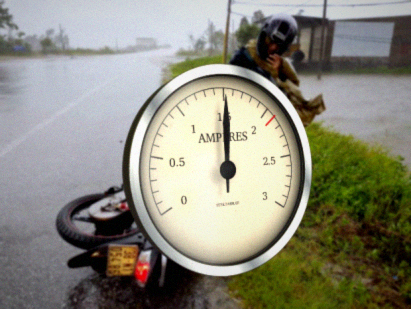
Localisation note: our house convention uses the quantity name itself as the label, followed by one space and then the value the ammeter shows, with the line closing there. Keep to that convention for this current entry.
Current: 1.5 A
